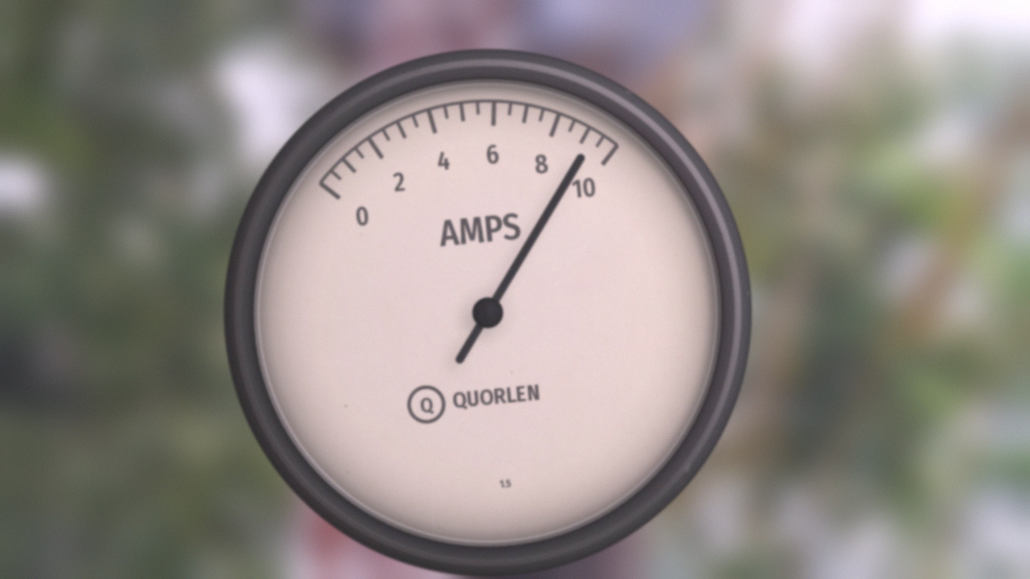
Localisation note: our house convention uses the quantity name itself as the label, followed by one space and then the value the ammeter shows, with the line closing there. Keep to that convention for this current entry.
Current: 9.25 A
